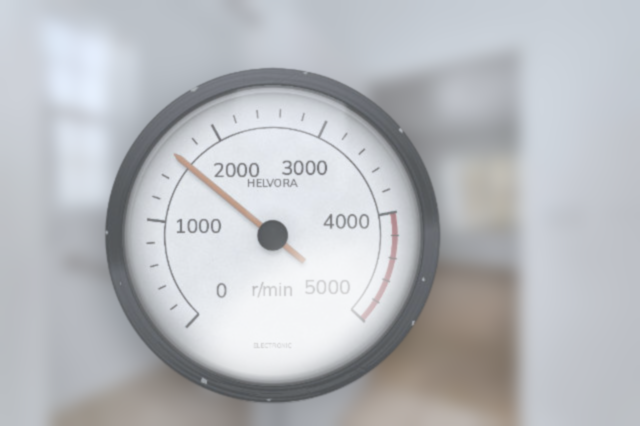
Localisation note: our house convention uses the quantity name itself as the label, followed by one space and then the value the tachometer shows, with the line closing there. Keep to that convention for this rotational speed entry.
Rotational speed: 1600 rpm
